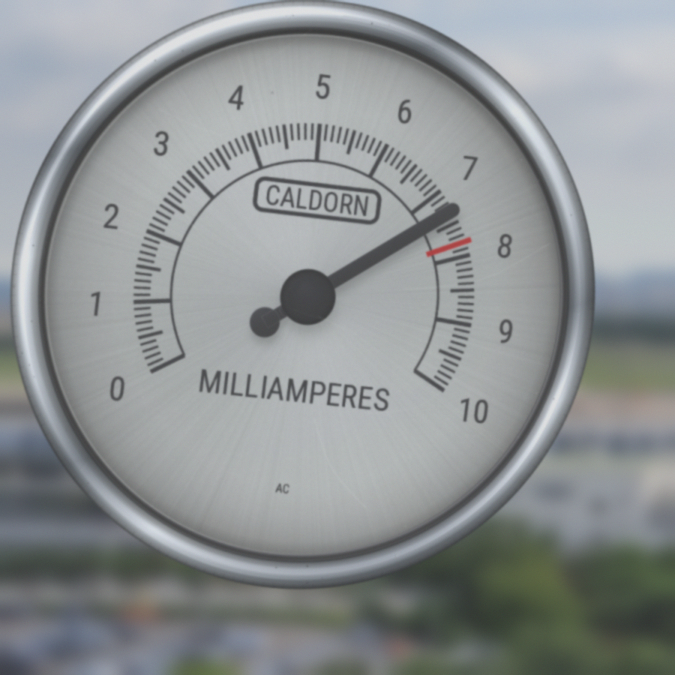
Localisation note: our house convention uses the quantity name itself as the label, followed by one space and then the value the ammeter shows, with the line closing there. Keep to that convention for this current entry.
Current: 7.3 mA
